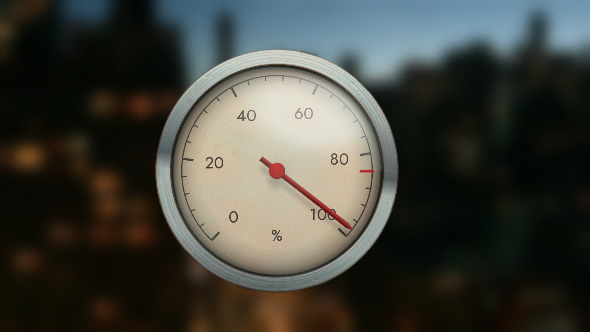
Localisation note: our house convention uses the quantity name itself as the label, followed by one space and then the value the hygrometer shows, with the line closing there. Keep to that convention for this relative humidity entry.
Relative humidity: 98 %
